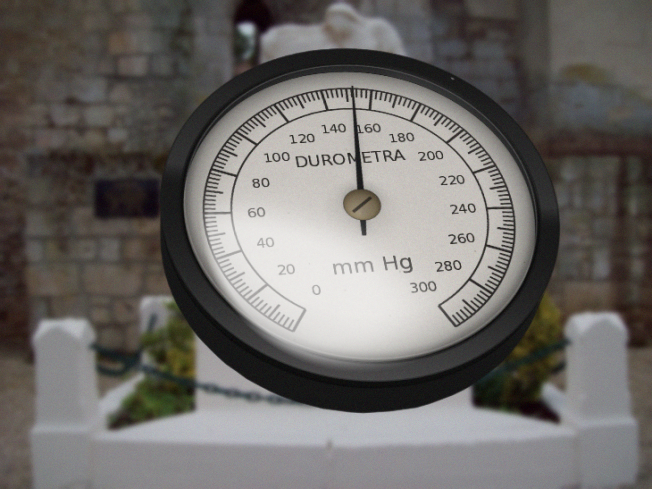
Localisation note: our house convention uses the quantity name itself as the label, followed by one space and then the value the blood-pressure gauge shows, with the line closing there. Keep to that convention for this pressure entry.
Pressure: 152 mmHg
